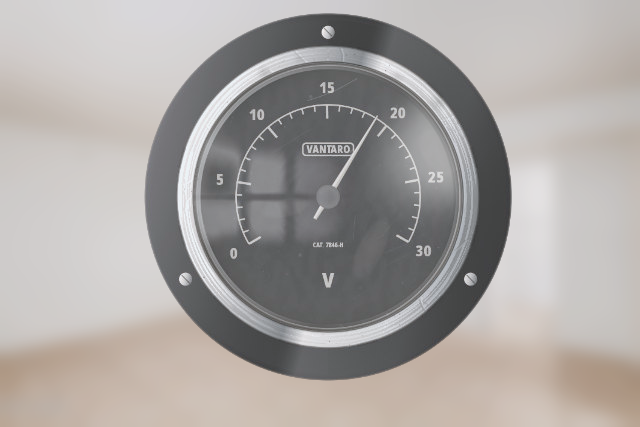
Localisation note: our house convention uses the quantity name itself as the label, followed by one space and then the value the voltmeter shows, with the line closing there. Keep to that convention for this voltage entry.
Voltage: 19 V
